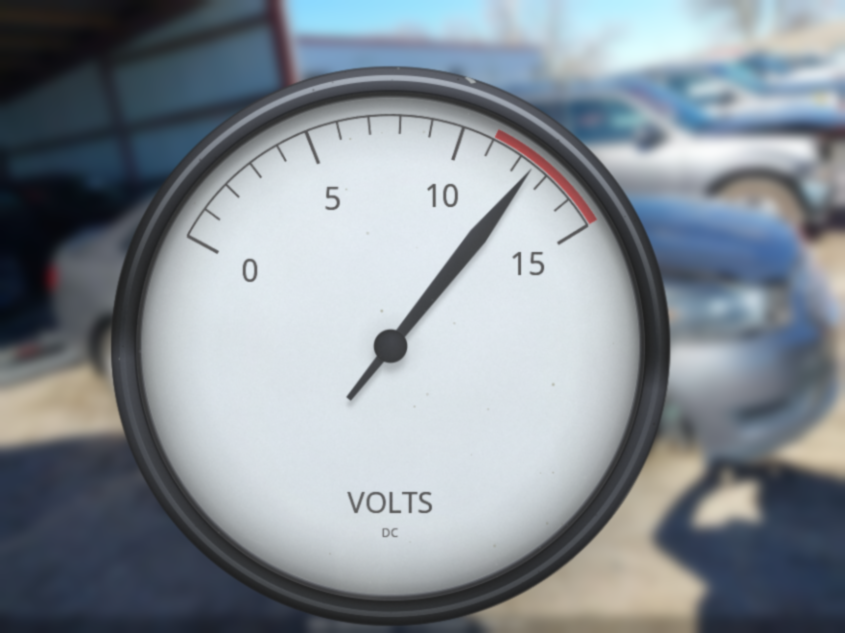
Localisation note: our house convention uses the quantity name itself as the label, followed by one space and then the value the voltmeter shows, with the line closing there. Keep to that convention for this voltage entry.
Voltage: 12.5 V
